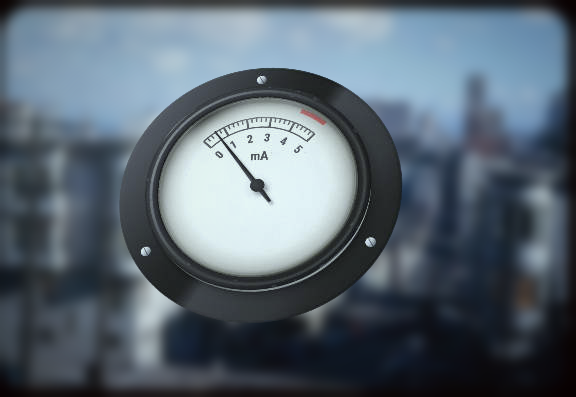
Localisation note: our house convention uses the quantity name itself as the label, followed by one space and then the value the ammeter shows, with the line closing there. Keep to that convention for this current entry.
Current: 0.6 mA
